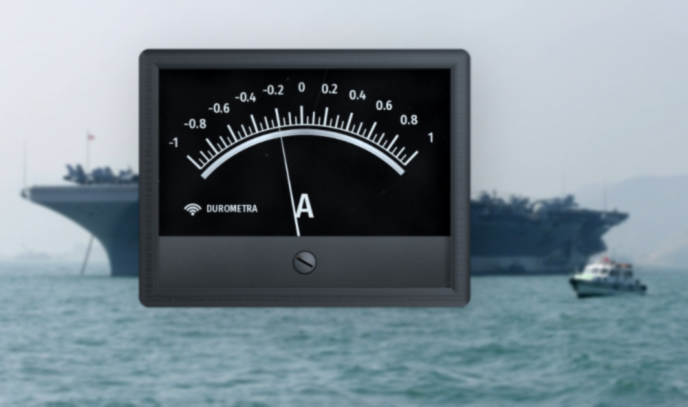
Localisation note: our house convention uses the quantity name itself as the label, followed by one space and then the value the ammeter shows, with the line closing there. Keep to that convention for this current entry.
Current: -0.2 A
